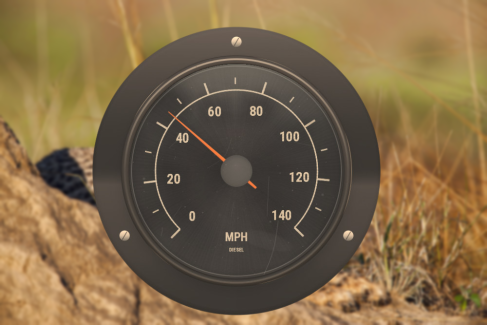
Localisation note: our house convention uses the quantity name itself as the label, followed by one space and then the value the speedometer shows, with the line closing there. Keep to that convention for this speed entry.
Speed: 45 mph
